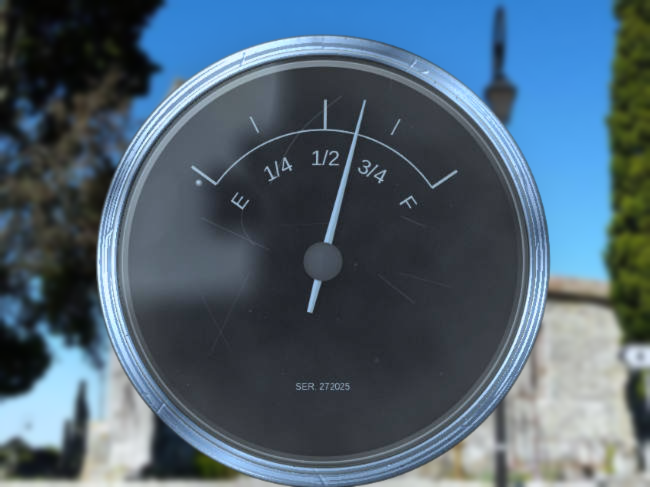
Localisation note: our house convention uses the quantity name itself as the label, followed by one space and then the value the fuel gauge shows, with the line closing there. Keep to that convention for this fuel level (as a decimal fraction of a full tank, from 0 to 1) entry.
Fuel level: 0.625
